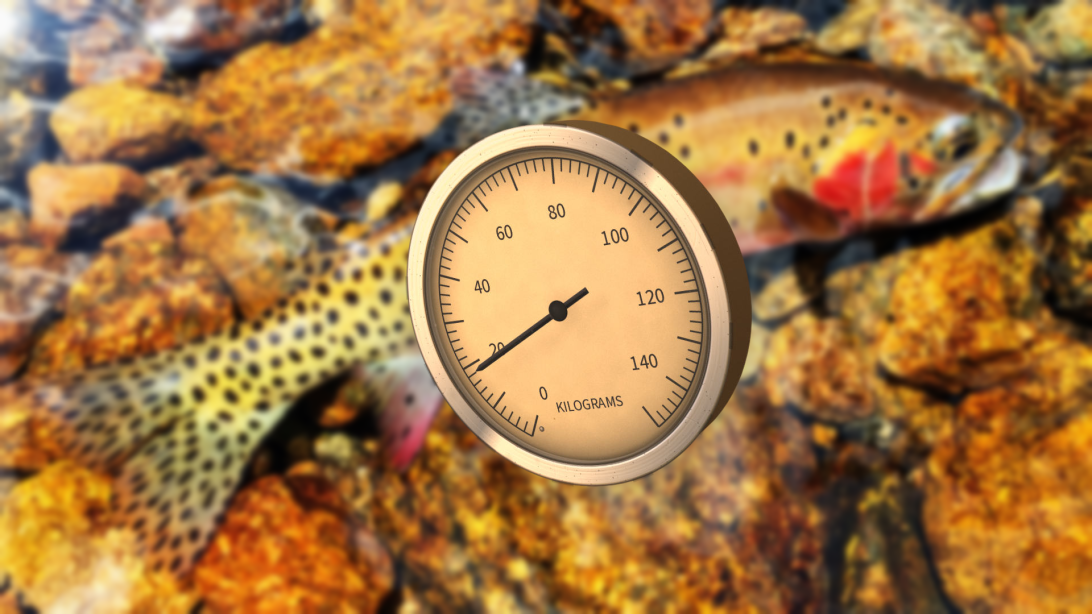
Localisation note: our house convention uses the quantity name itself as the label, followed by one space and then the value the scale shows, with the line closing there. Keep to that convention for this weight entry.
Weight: 18 kg
